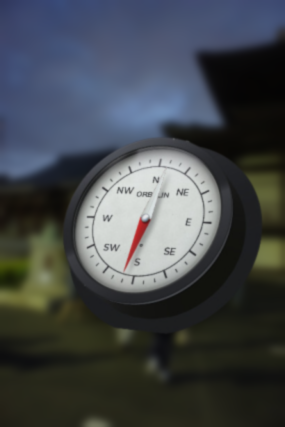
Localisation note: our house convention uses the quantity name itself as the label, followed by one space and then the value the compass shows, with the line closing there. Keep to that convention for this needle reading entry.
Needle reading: 190 °
